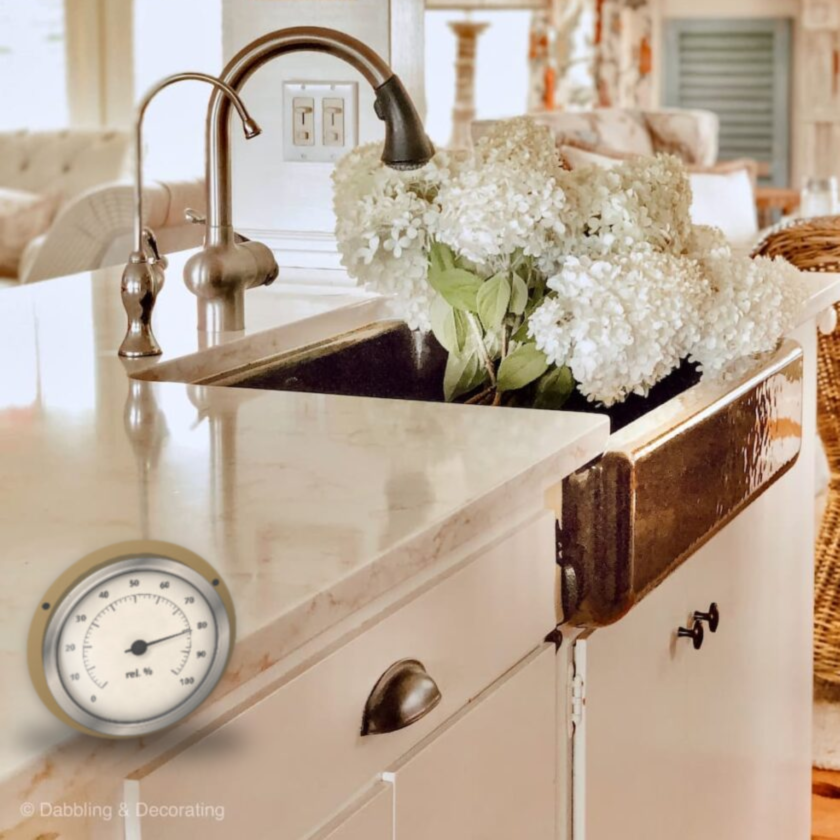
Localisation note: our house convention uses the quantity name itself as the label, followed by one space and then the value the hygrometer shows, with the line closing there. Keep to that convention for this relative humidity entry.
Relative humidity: 80 %
